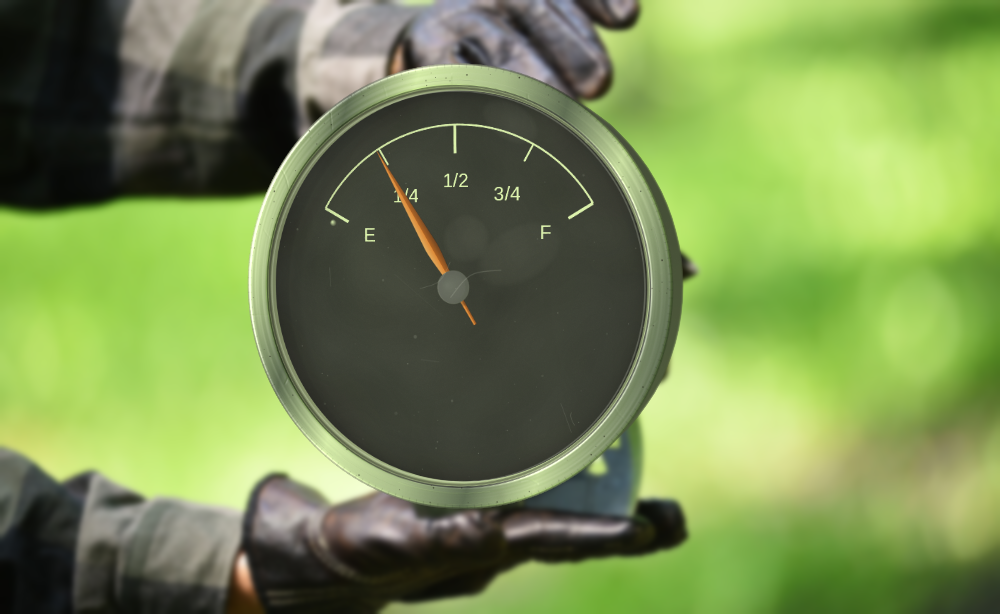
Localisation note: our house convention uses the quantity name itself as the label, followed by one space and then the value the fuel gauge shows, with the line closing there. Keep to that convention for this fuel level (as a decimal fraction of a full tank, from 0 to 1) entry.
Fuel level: 0.25
